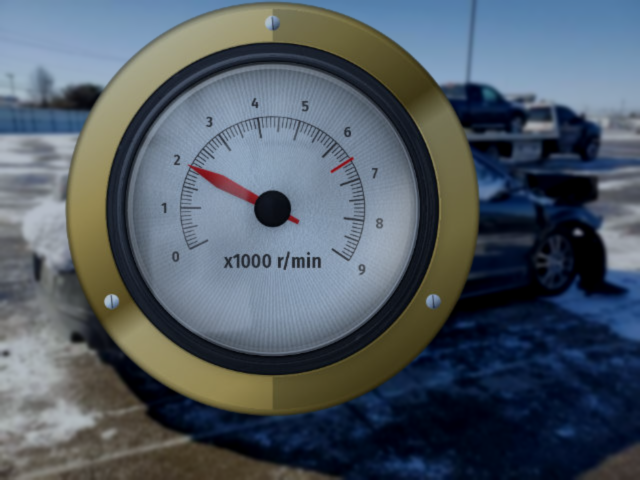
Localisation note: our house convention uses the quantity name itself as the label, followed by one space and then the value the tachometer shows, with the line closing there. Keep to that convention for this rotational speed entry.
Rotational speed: 2000 rpm
